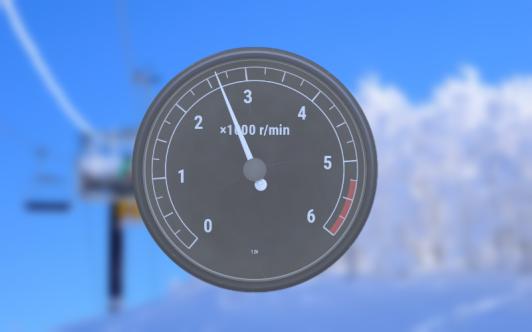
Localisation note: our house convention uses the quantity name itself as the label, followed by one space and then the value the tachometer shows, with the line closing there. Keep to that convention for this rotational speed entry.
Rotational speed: 2625 rpm
